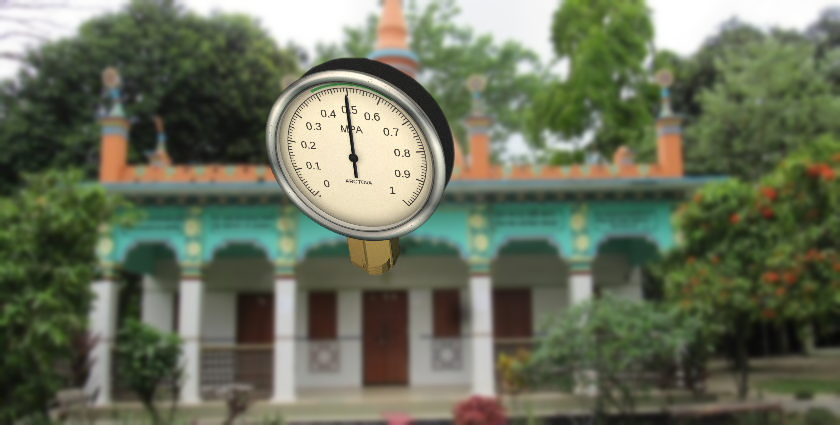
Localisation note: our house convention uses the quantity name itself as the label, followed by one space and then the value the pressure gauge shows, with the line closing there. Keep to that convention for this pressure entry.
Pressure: 0.5 MPa
